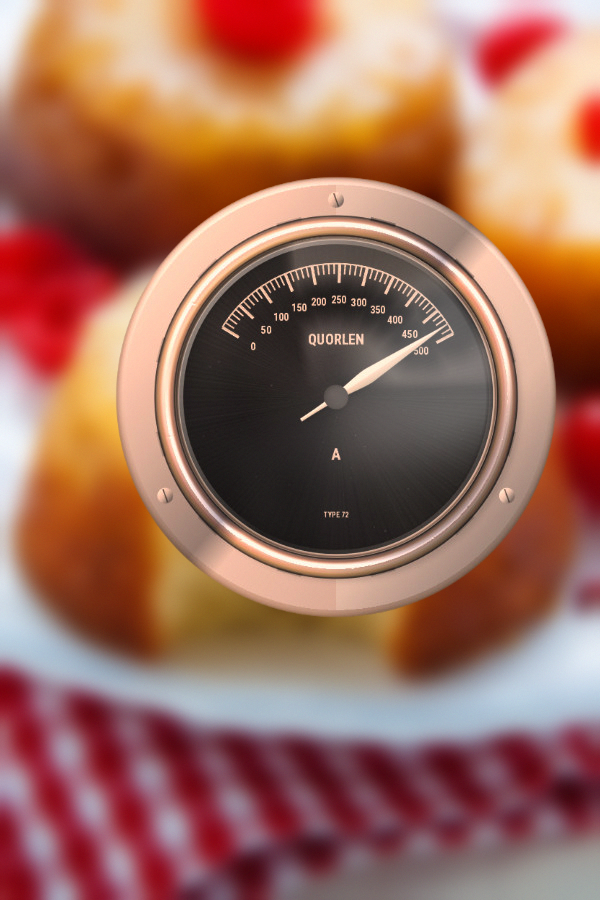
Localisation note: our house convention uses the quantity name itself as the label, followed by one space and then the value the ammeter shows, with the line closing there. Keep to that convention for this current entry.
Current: 480 A
